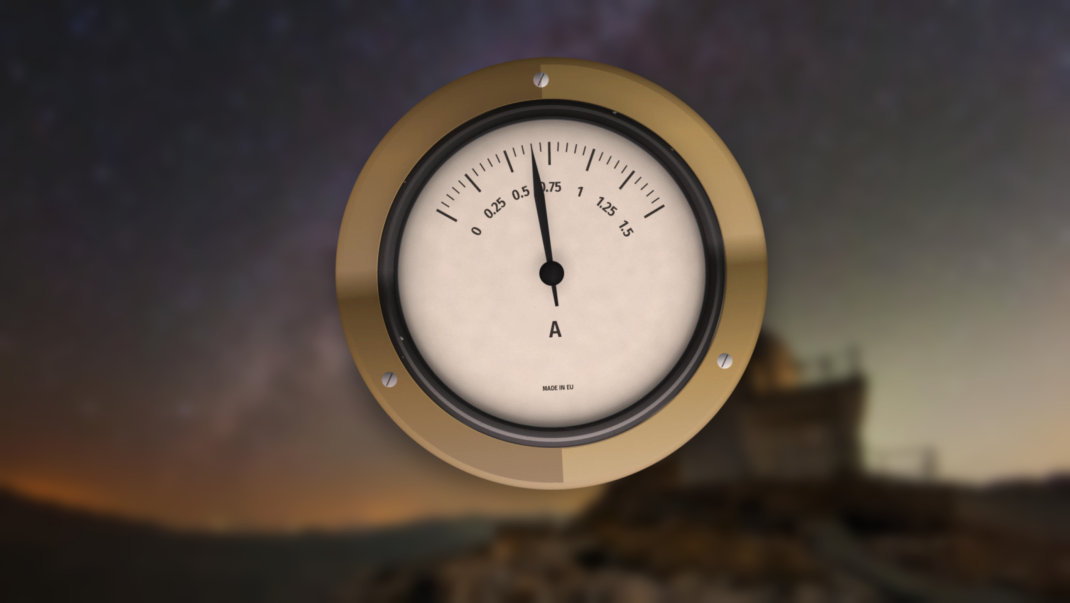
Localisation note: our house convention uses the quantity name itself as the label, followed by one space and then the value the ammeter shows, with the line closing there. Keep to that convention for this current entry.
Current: 0.65 A
